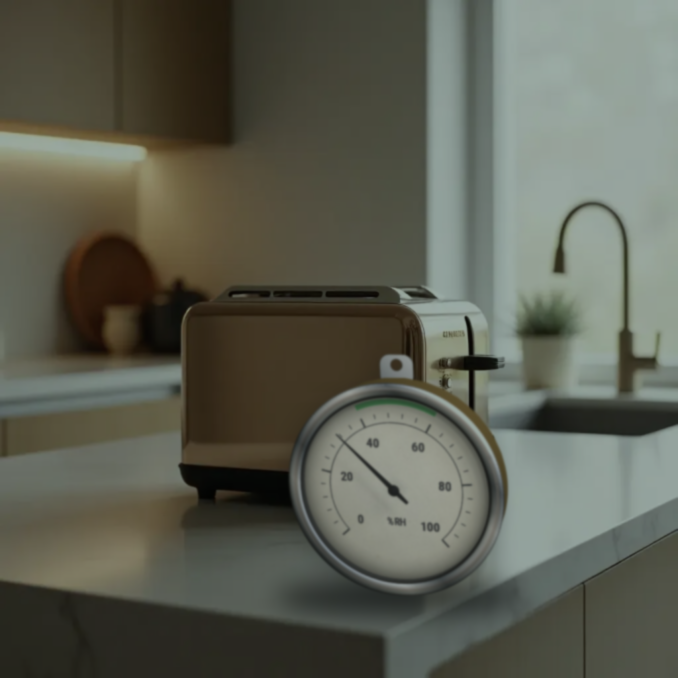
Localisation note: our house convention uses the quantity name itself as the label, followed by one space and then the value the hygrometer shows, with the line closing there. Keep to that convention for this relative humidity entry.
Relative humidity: 32 %
